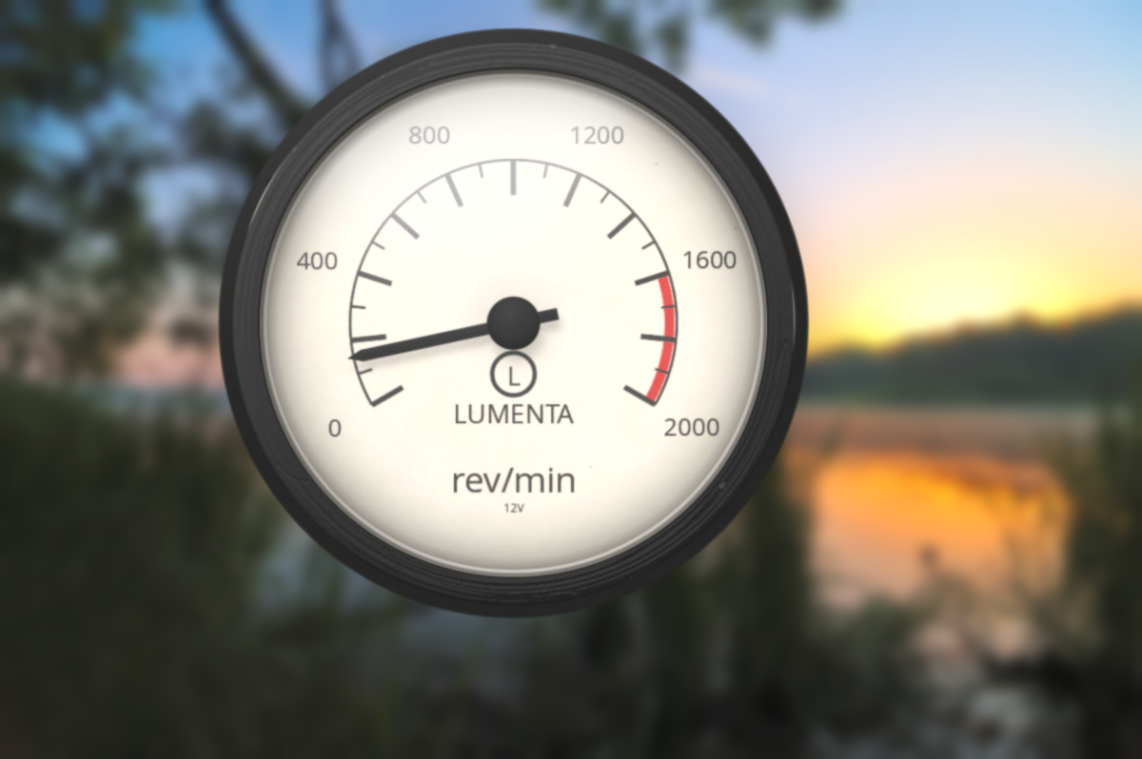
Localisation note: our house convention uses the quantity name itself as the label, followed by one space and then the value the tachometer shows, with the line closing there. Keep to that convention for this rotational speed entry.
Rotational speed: 150 rpm
